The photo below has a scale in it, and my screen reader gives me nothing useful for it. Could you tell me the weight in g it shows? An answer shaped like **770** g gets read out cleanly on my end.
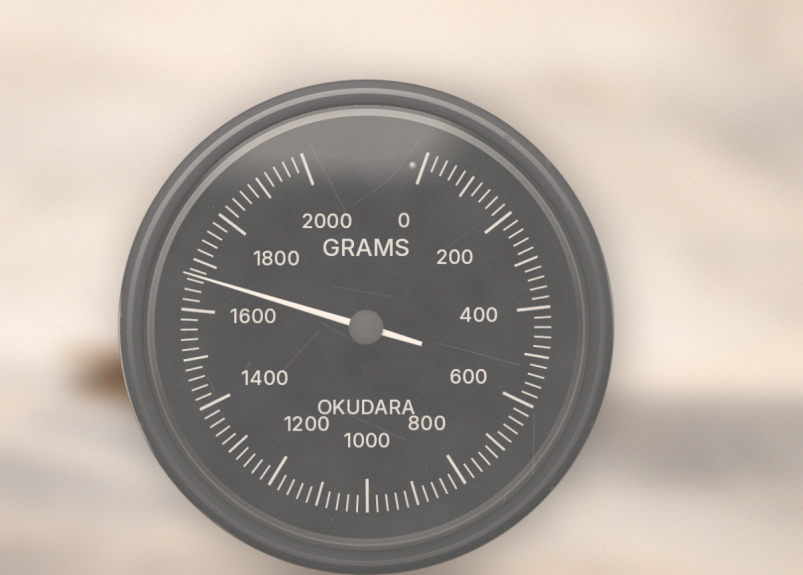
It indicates **1670** g
